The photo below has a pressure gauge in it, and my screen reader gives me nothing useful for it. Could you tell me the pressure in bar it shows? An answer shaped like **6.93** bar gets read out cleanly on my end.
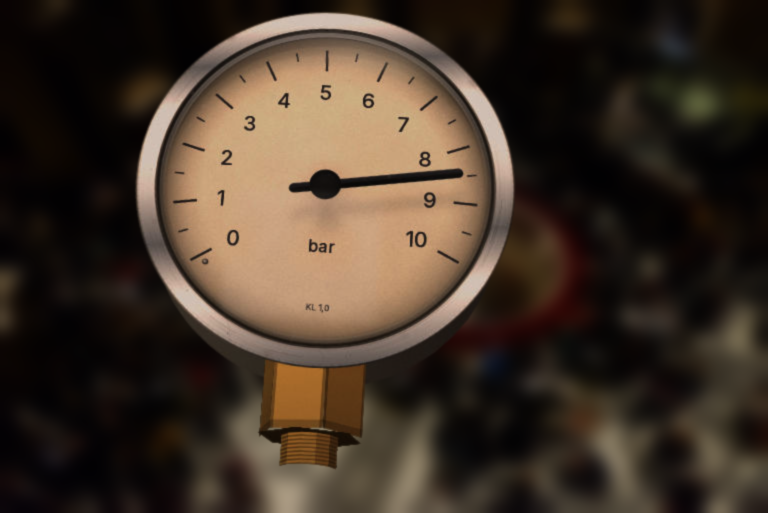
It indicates **8.5** bar
